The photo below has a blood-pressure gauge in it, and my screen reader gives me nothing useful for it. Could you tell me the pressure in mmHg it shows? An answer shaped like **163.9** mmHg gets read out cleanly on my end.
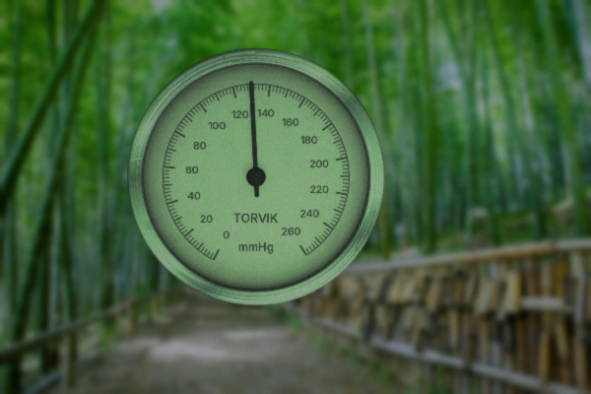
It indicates **130** mmHg
